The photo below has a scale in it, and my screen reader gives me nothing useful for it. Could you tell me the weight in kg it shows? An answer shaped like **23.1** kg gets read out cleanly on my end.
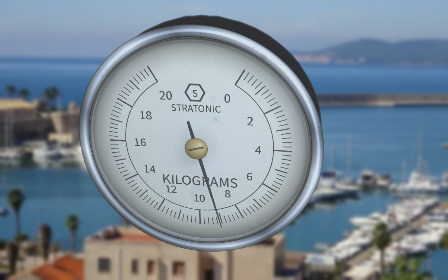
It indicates **9** kg
